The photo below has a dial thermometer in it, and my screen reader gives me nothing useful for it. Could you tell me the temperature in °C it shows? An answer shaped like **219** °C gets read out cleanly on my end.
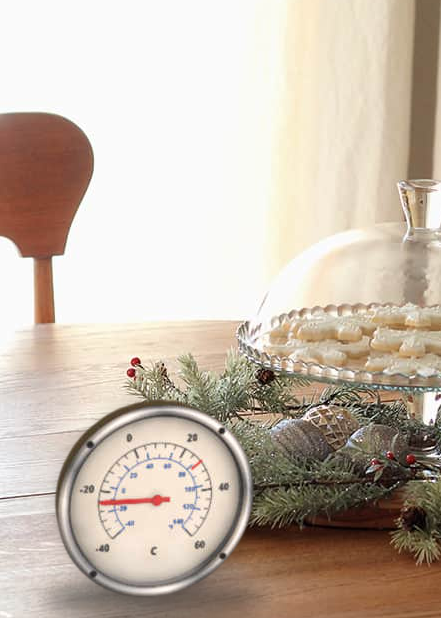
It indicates **-24** °C
